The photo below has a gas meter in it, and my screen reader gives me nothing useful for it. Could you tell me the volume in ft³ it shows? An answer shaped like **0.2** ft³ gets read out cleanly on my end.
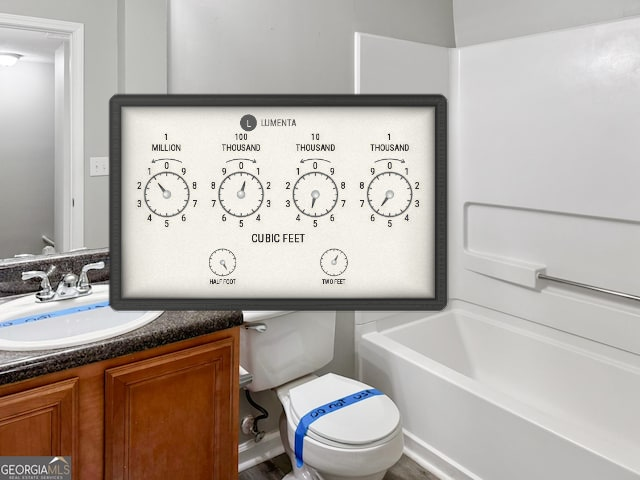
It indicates **104600** ft³
